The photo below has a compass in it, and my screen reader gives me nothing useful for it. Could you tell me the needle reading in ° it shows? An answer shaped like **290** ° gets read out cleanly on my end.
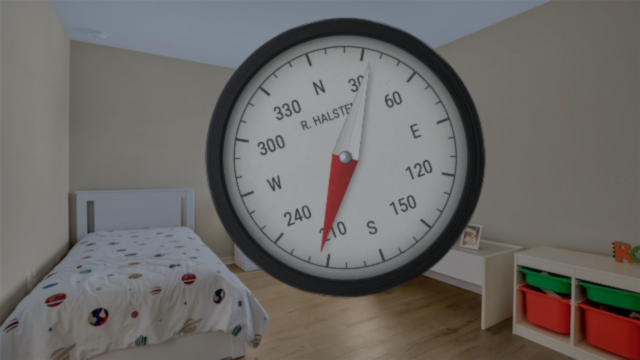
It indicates **215** °
